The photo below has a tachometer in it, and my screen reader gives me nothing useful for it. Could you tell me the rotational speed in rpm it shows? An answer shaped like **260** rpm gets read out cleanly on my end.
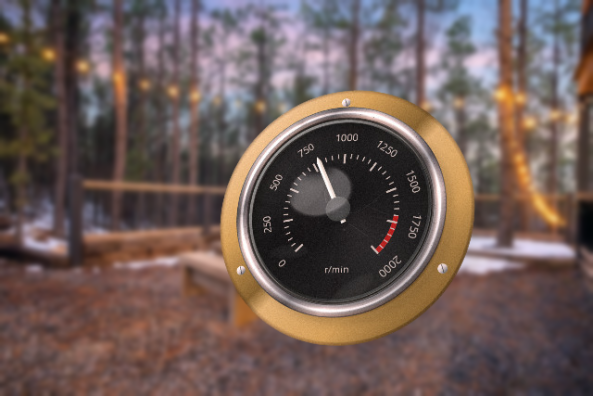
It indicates **800** rpm
